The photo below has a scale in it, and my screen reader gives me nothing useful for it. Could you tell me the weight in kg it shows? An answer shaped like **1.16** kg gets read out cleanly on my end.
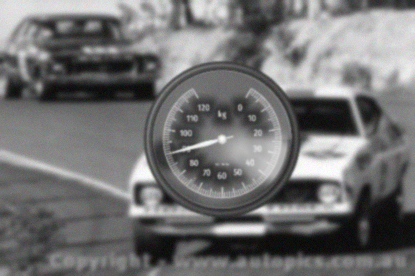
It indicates **90** kg
